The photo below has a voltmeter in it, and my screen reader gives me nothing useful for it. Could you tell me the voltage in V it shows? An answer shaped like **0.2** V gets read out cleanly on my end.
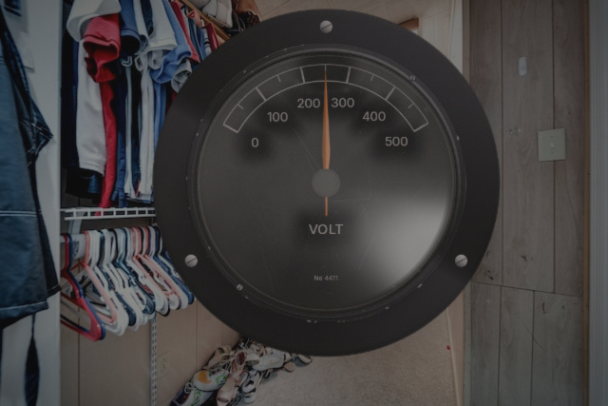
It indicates **250** V
